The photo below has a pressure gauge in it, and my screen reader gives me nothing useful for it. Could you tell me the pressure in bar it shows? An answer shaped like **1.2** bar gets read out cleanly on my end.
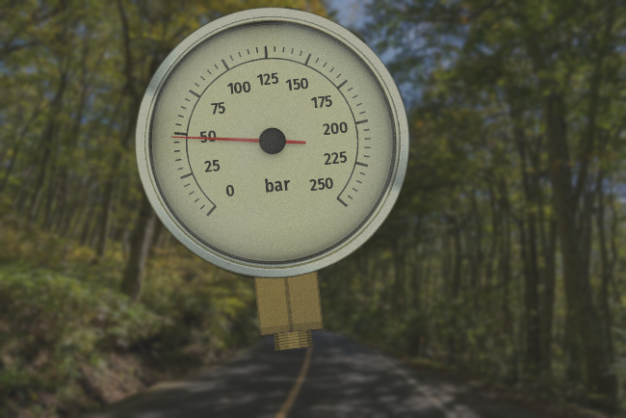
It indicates **47.5** bar
